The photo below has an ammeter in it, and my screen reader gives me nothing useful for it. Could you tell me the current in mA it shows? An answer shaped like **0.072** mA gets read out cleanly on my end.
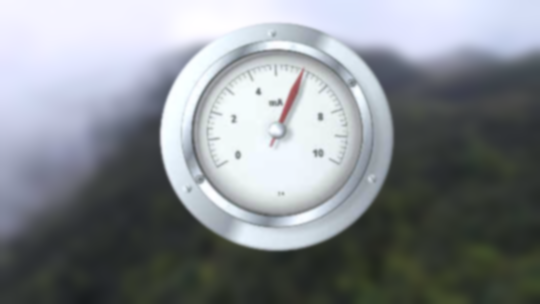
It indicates **6** mA
